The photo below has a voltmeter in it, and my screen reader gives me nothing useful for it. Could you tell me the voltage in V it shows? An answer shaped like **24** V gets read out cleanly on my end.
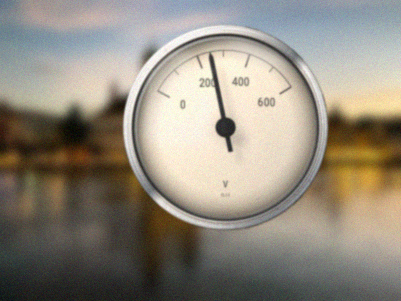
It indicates **250** V
